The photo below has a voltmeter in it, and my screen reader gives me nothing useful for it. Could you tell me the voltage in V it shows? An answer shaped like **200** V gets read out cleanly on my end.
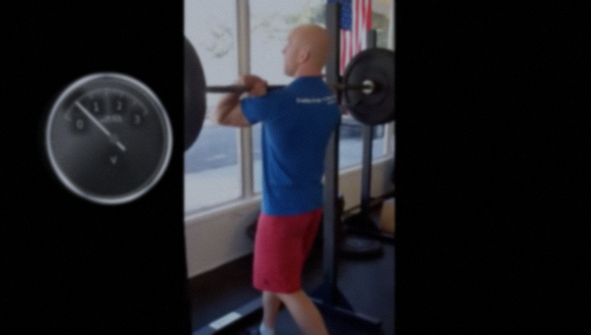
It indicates **0.5** V
